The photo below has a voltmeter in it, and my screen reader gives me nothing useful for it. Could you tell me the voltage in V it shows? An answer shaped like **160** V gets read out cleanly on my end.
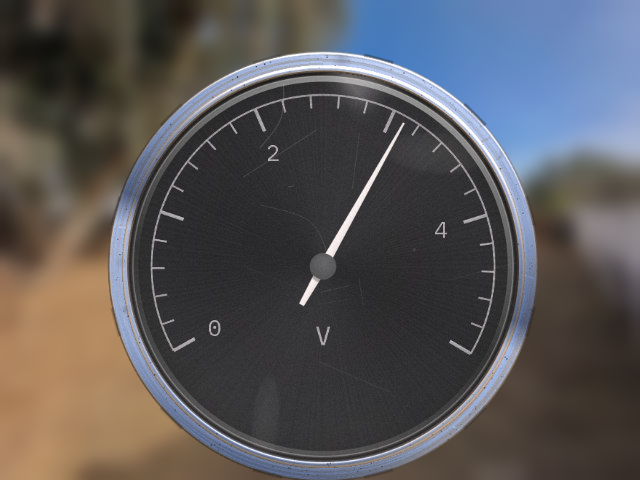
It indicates **3.1** V
